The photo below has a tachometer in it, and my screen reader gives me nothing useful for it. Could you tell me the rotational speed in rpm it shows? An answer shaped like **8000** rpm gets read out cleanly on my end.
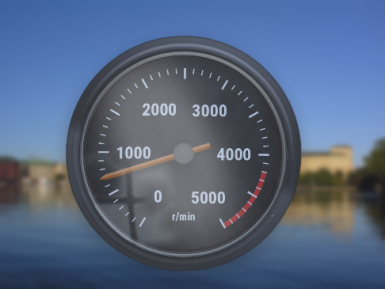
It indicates **700** rpm
